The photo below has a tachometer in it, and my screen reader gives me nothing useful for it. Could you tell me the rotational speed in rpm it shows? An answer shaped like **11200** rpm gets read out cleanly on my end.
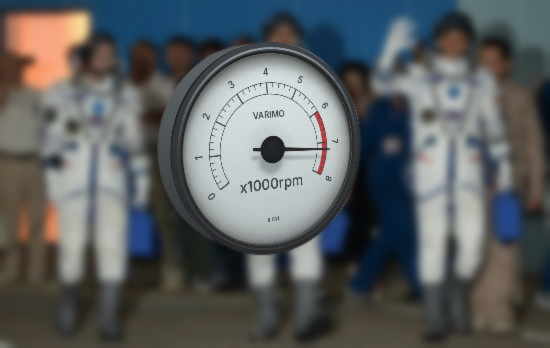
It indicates **7200** rpm
